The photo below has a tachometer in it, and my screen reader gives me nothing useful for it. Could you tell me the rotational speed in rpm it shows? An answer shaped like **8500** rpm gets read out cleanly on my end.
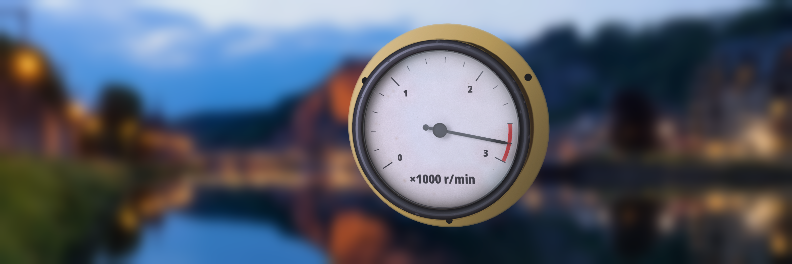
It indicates **2800** rpm
